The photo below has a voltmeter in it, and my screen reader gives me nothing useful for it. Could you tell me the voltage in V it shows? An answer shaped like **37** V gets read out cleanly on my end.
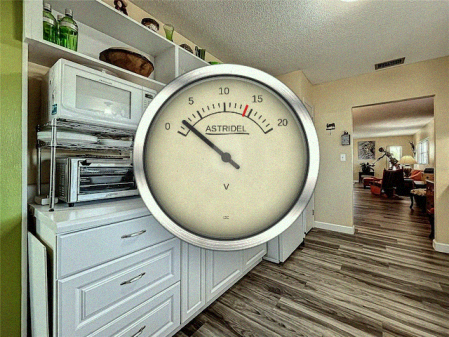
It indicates **2** V
